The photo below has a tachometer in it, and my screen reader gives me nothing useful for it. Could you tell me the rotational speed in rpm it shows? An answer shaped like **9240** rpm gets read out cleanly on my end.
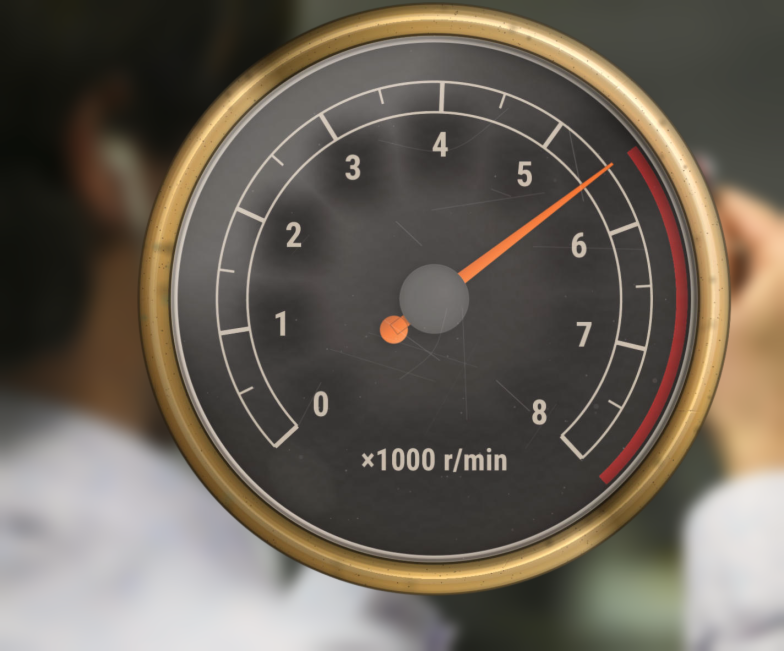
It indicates **5500** rpm
